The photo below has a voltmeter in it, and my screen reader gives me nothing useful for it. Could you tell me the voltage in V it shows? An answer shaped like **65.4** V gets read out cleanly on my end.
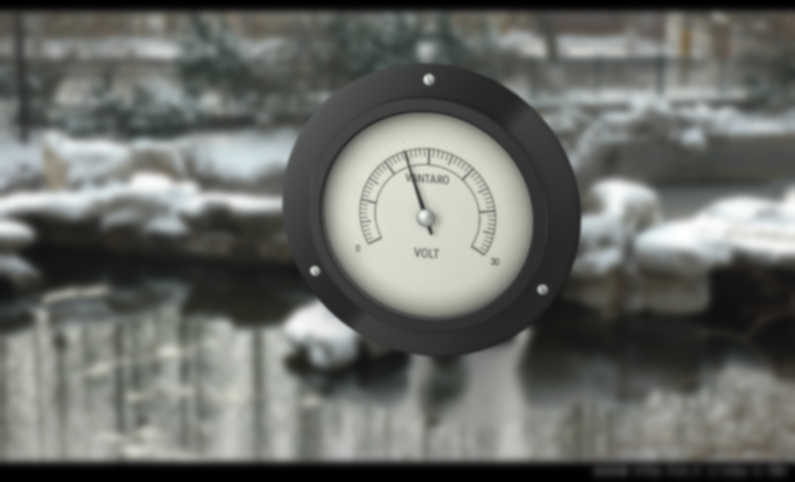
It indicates **12.5** V
